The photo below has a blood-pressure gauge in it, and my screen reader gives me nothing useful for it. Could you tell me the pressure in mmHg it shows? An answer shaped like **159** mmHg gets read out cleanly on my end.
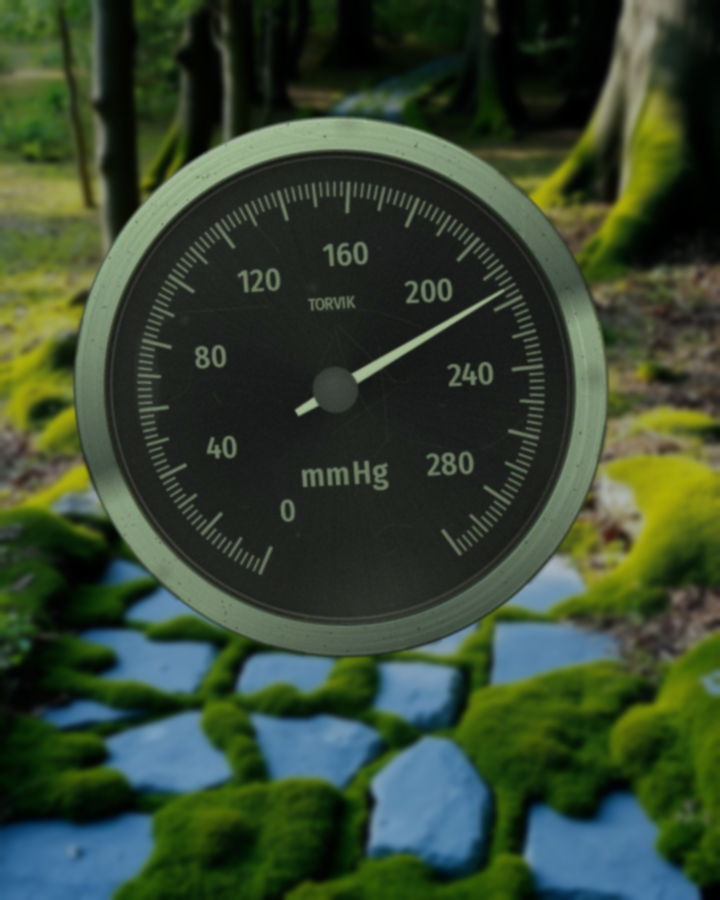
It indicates **216** mmHg
